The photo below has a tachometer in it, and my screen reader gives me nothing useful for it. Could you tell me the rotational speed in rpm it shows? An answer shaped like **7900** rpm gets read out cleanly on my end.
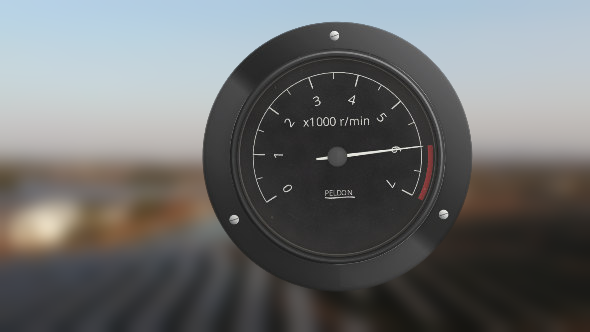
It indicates **6000** rpm
